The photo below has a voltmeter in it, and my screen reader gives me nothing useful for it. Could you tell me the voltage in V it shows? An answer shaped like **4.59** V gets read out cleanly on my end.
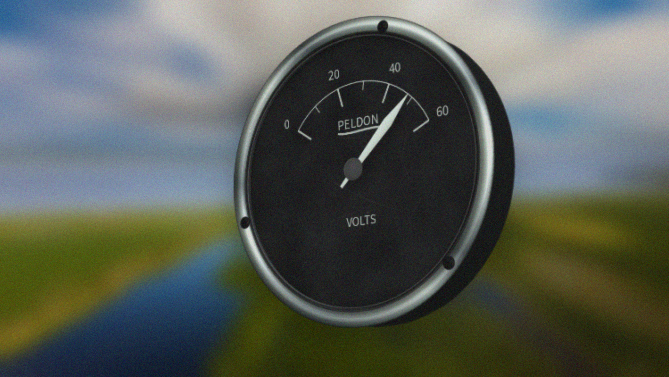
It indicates **50** V
